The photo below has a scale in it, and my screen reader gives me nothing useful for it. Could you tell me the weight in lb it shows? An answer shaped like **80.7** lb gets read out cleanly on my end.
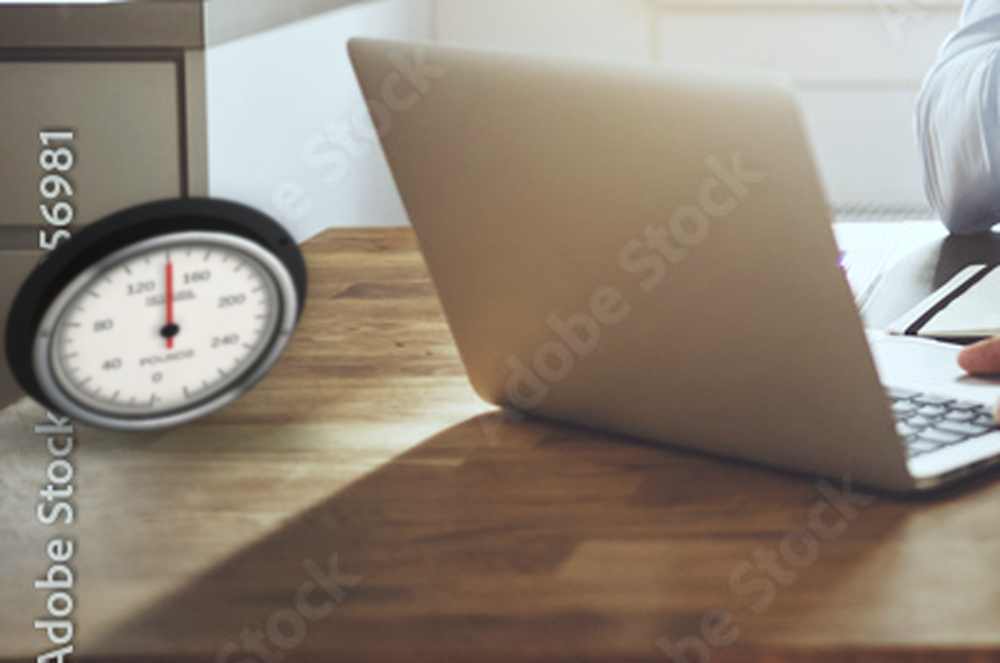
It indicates **140** lb
